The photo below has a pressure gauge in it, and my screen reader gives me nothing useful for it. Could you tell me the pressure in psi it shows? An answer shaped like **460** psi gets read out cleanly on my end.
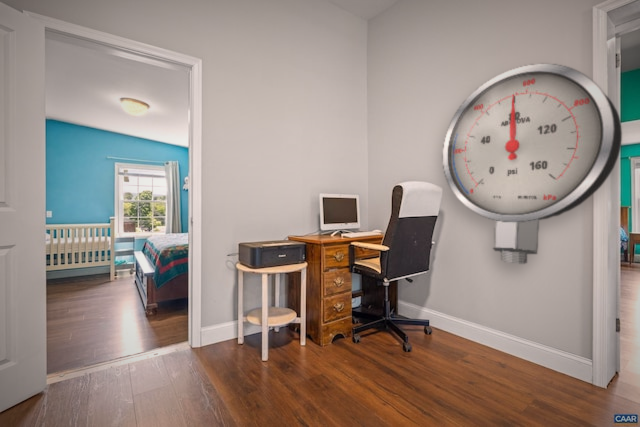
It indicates **80** psi
